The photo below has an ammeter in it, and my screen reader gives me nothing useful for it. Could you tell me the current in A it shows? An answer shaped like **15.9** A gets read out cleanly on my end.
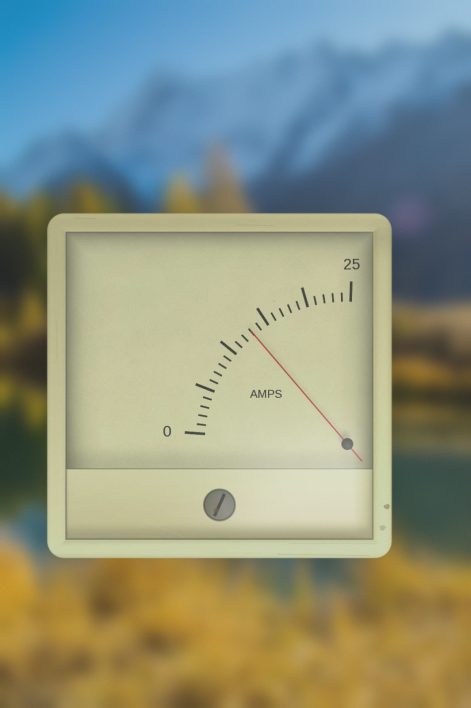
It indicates **13** A
